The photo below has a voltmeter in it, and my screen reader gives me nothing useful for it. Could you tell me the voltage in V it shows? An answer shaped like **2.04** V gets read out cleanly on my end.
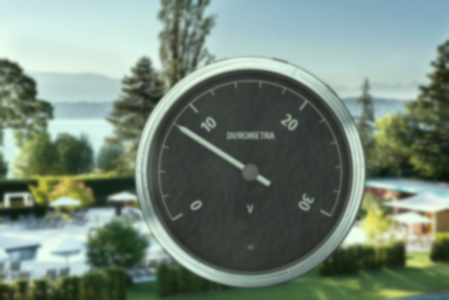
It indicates **8** V
